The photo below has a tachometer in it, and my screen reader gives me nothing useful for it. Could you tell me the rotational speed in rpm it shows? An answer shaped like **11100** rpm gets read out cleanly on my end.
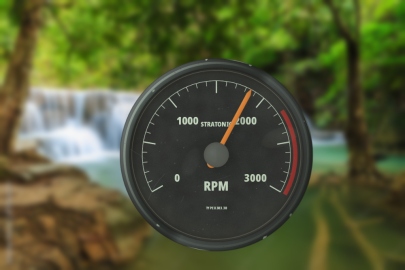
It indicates **1850** rpm
